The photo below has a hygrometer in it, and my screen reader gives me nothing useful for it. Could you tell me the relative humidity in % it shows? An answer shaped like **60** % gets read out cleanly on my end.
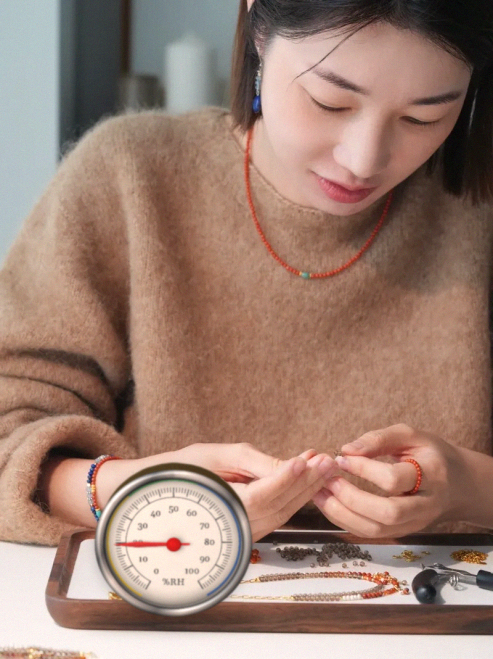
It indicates **20** %
